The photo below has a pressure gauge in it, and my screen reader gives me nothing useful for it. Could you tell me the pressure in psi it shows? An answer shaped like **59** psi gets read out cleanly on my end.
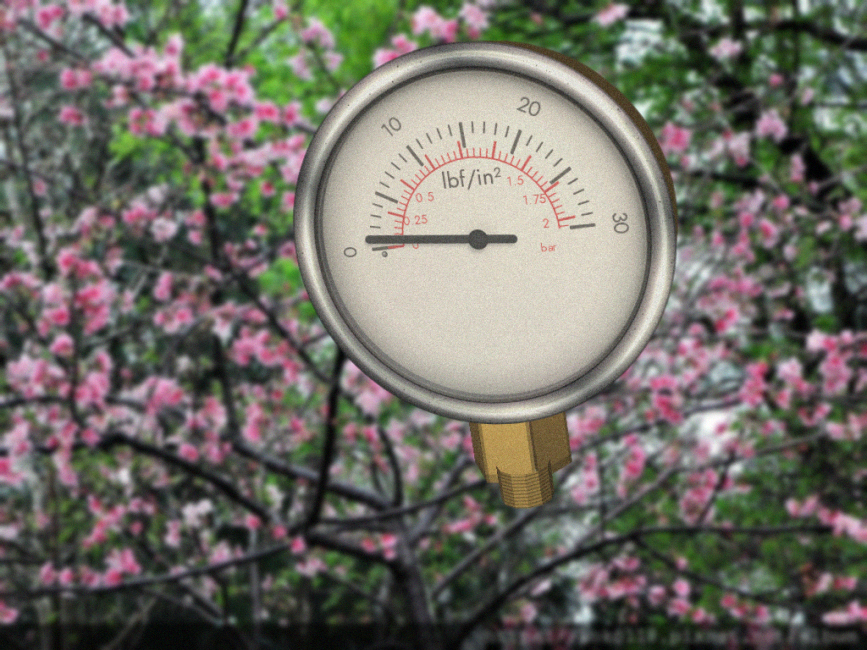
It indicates **1** psi
